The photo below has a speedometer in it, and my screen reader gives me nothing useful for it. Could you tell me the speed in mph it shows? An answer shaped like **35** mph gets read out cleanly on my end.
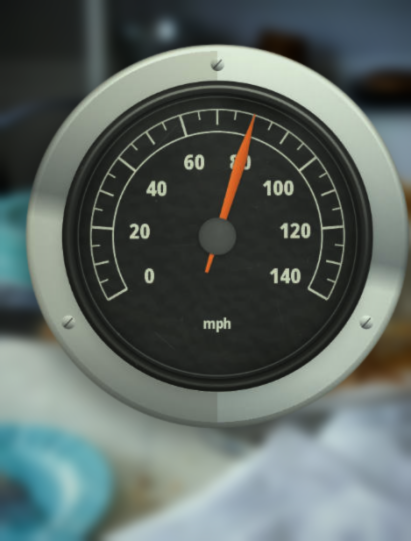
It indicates **80** mph
